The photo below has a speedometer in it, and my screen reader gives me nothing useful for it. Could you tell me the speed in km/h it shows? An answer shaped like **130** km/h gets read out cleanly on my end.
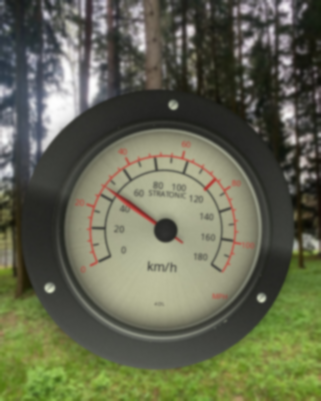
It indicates **45** km/h
